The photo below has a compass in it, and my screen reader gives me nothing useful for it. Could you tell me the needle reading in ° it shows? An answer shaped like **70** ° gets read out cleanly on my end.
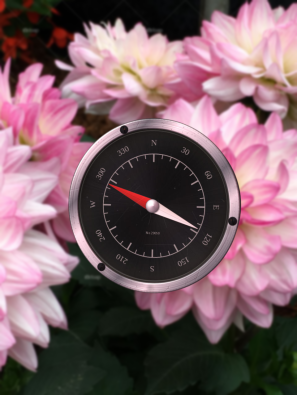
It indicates **295** °
